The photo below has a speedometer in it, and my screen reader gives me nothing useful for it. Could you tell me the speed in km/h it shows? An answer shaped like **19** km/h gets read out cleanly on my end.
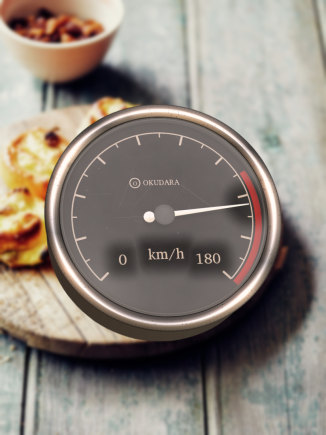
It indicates **145** km/h
